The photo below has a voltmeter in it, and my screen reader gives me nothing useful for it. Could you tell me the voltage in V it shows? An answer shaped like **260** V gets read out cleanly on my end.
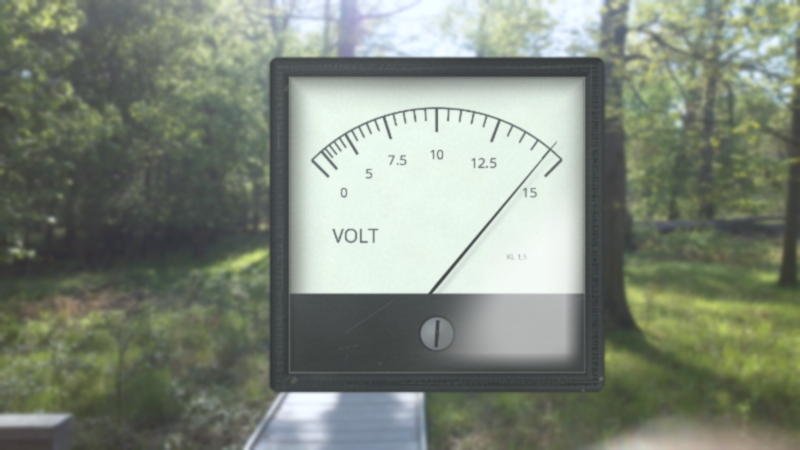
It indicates **14.5** V
